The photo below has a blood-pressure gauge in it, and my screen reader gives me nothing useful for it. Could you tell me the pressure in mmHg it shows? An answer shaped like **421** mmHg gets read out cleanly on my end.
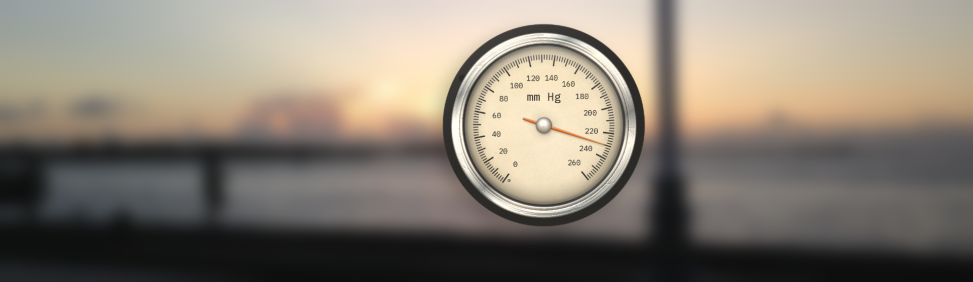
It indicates **230** mmHg
